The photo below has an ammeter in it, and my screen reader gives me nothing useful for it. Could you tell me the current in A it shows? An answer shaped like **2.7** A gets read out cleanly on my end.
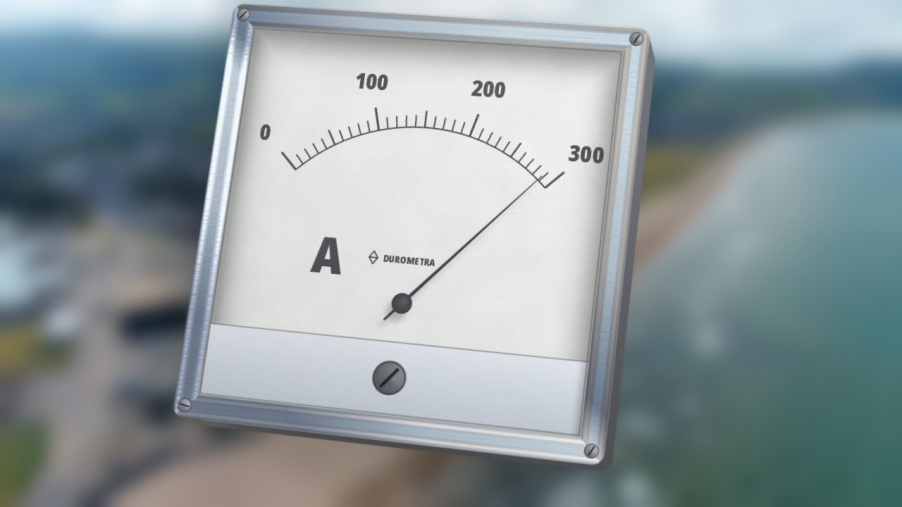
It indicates **290** A
